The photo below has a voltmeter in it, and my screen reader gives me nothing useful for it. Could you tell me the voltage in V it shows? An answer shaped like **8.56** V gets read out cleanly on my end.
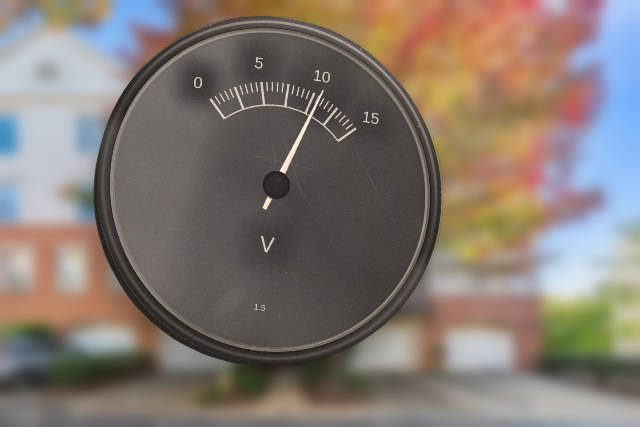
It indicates **10.5** V
